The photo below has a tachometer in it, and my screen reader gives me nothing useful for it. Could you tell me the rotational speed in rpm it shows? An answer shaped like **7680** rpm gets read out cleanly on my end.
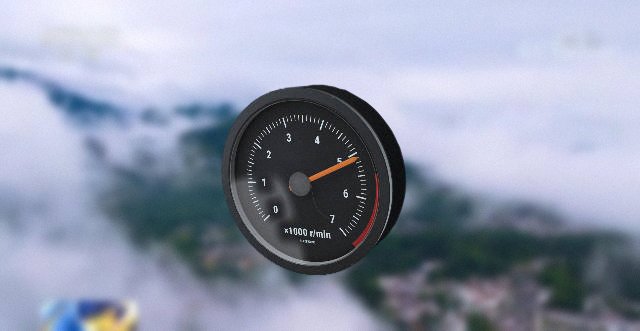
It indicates **5100** rpm
